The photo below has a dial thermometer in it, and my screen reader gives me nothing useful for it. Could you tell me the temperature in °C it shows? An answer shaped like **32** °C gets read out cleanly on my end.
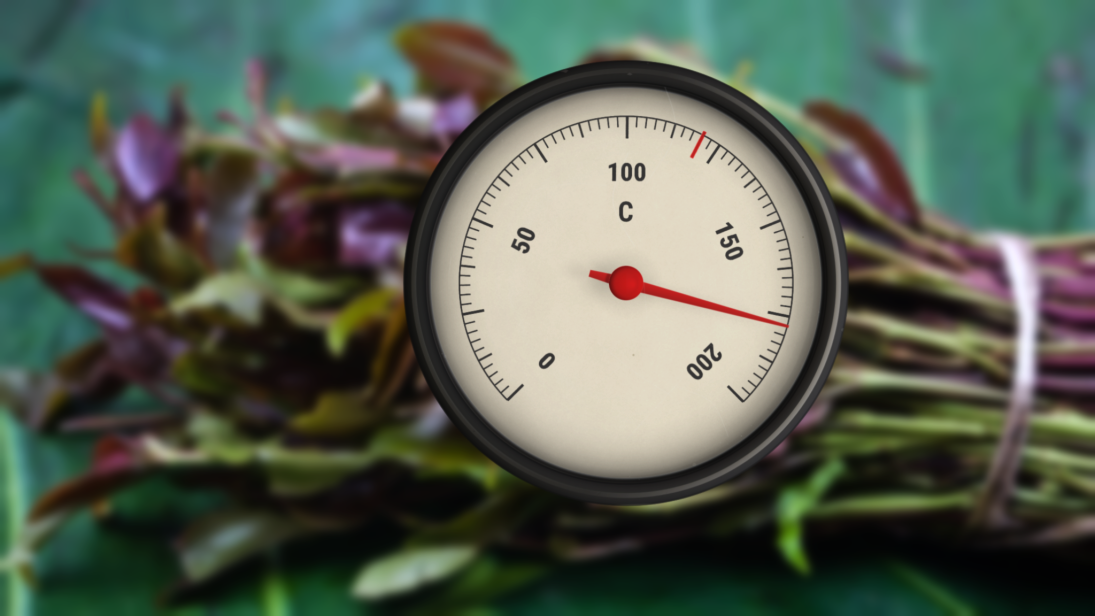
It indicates **177.5** °C
